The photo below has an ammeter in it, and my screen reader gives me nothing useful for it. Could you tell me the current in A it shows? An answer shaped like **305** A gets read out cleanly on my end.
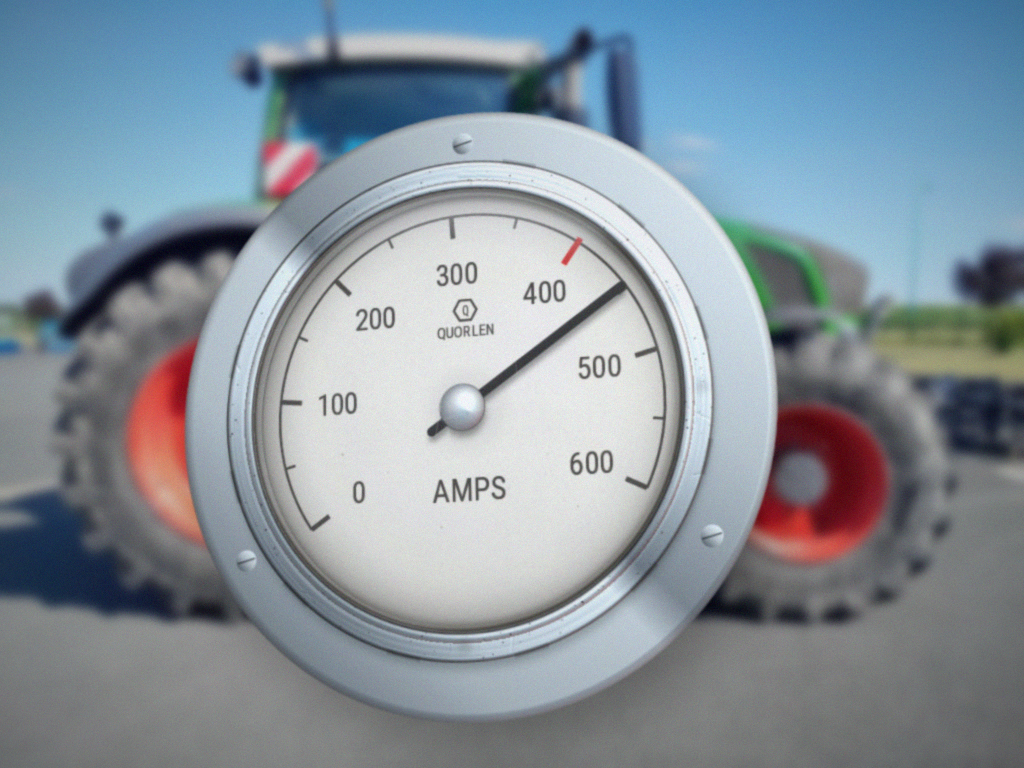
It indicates **450** A
